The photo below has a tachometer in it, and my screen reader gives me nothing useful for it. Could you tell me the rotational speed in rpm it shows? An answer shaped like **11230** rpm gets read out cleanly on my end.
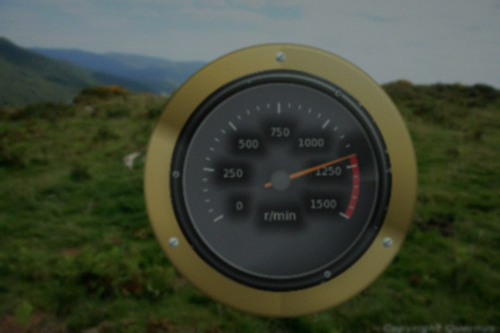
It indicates **1200** rpm
